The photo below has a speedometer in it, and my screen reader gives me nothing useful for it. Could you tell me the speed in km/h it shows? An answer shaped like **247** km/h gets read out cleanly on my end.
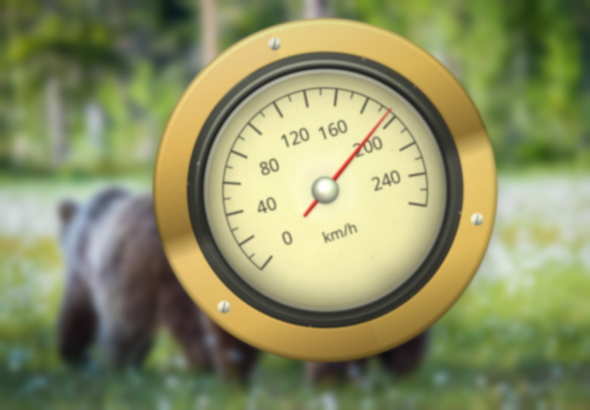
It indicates **195** km/h
